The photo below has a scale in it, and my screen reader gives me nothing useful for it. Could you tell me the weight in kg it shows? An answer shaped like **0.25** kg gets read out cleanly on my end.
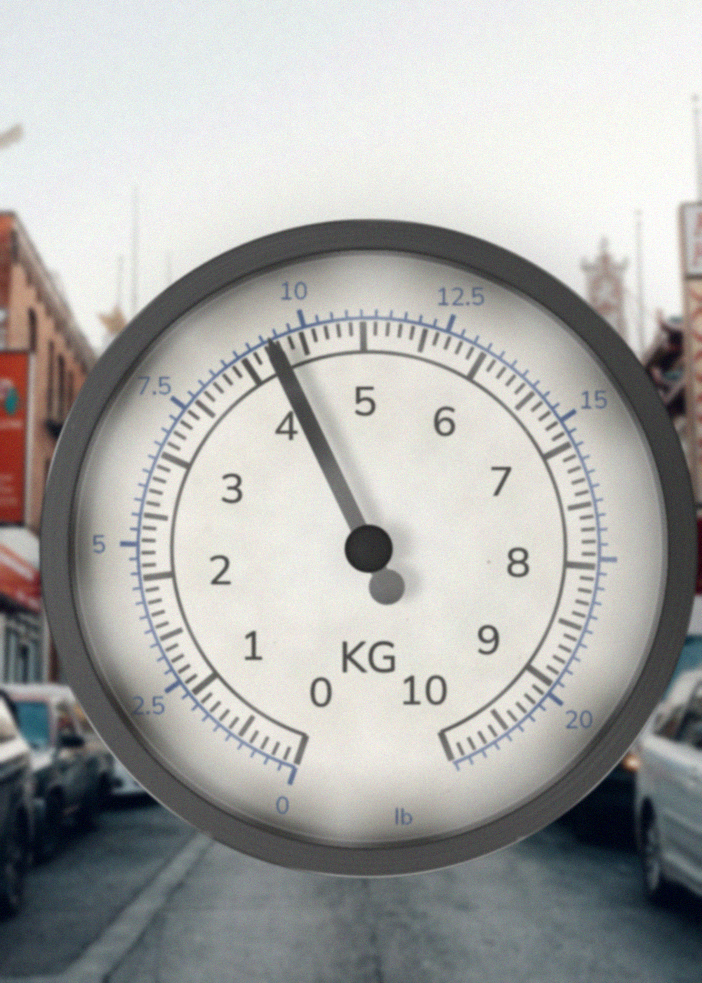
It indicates **4.25** kg
